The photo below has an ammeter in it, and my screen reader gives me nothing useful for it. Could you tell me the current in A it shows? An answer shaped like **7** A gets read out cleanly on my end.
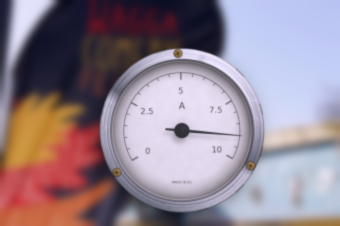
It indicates **9** A
